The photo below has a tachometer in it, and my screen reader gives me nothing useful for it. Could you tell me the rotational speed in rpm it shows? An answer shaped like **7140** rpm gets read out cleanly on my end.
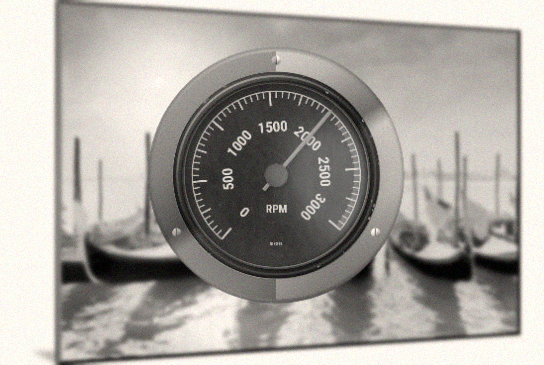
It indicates **2000** rpm
